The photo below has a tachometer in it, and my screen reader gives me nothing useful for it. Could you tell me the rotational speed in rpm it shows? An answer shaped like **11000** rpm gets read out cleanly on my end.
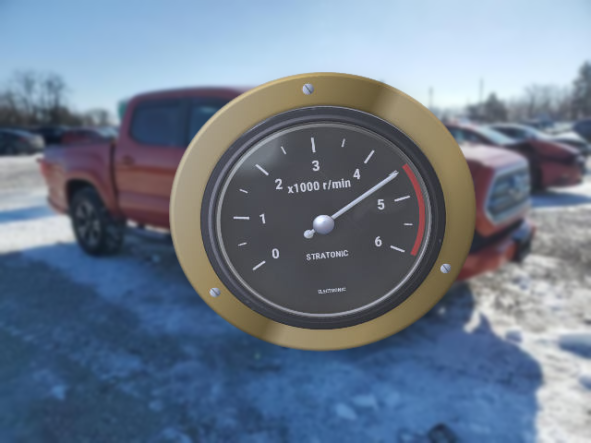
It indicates **4500** rpm
